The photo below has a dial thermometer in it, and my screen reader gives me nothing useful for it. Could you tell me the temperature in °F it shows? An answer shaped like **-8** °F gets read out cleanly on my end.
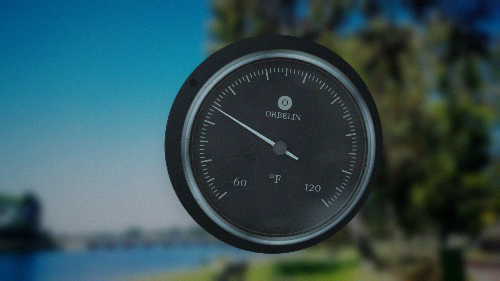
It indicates **-12** °F
